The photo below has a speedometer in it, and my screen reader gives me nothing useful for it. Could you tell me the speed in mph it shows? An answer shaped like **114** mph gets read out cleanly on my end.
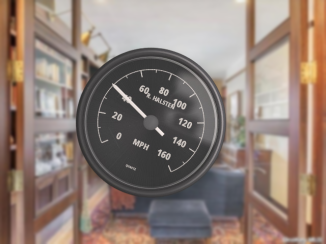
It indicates **40** mph
